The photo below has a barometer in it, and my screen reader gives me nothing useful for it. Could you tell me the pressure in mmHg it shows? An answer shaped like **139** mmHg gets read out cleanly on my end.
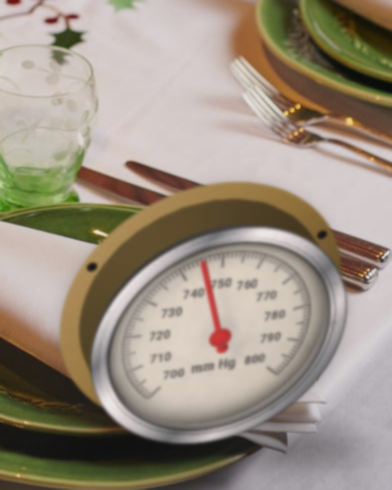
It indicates **745** mmHg
